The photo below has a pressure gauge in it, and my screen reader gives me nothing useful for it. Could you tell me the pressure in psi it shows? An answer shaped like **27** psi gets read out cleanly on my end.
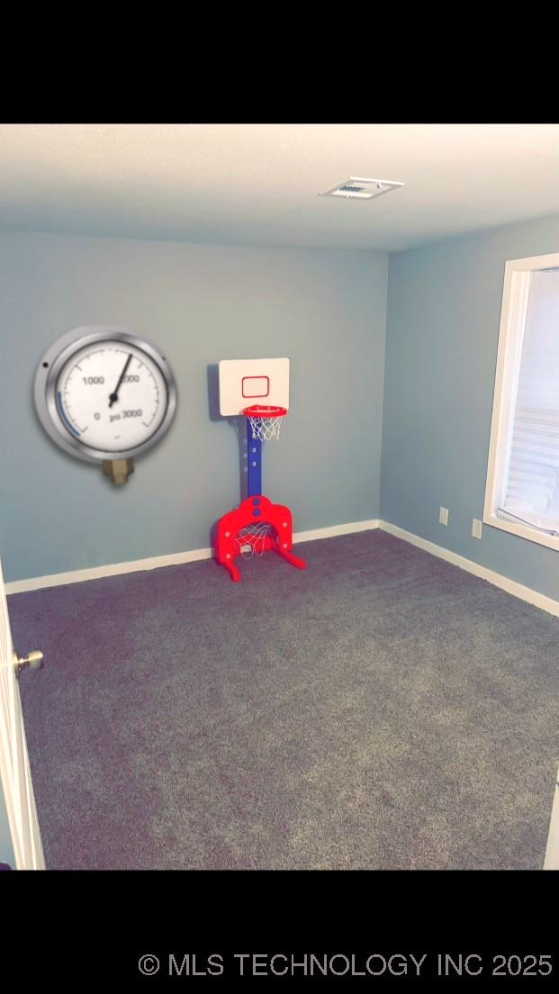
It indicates **1800** psi
